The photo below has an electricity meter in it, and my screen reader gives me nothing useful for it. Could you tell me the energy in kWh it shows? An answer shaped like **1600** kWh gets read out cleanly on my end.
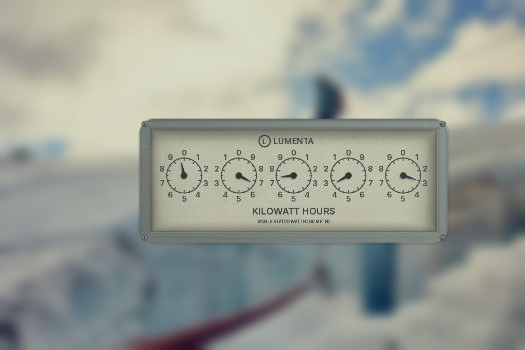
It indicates **96733** kWh
